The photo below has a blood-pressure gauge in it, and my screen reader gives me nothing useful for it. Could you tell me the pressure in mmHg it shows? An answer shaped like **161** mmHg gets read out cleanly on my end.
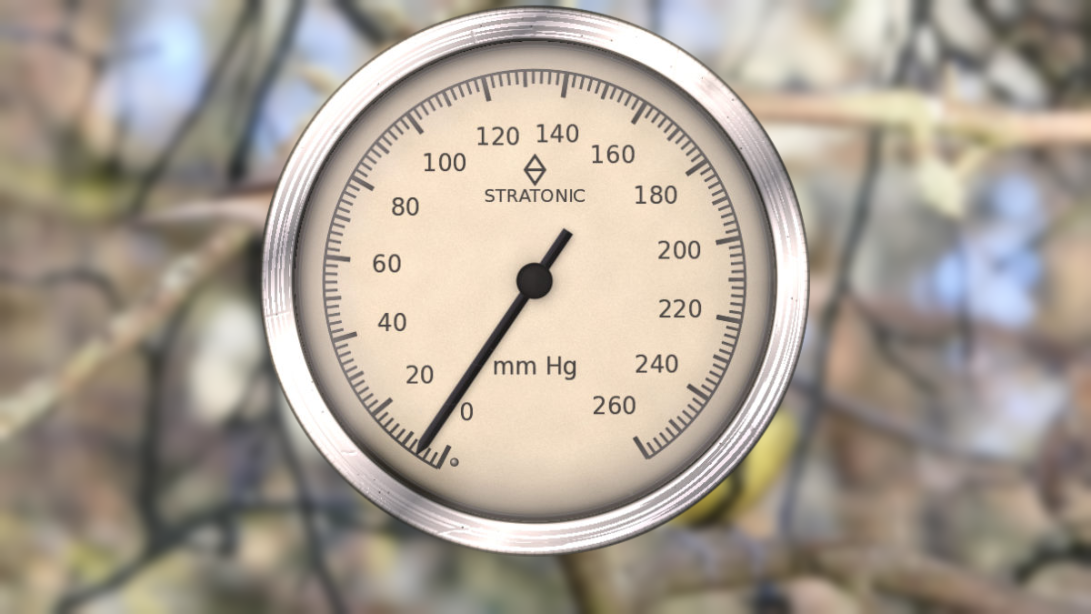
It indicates **6** mmHg
